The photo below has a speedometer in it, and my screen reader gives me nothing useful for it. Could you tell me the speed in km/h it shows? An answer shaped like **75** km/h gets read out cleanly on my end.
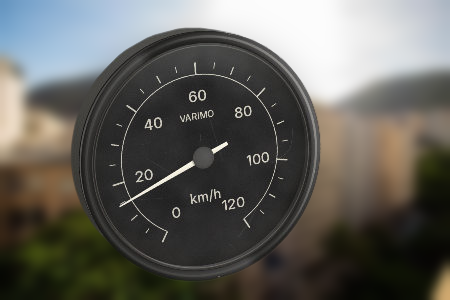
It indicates **15** km/h
